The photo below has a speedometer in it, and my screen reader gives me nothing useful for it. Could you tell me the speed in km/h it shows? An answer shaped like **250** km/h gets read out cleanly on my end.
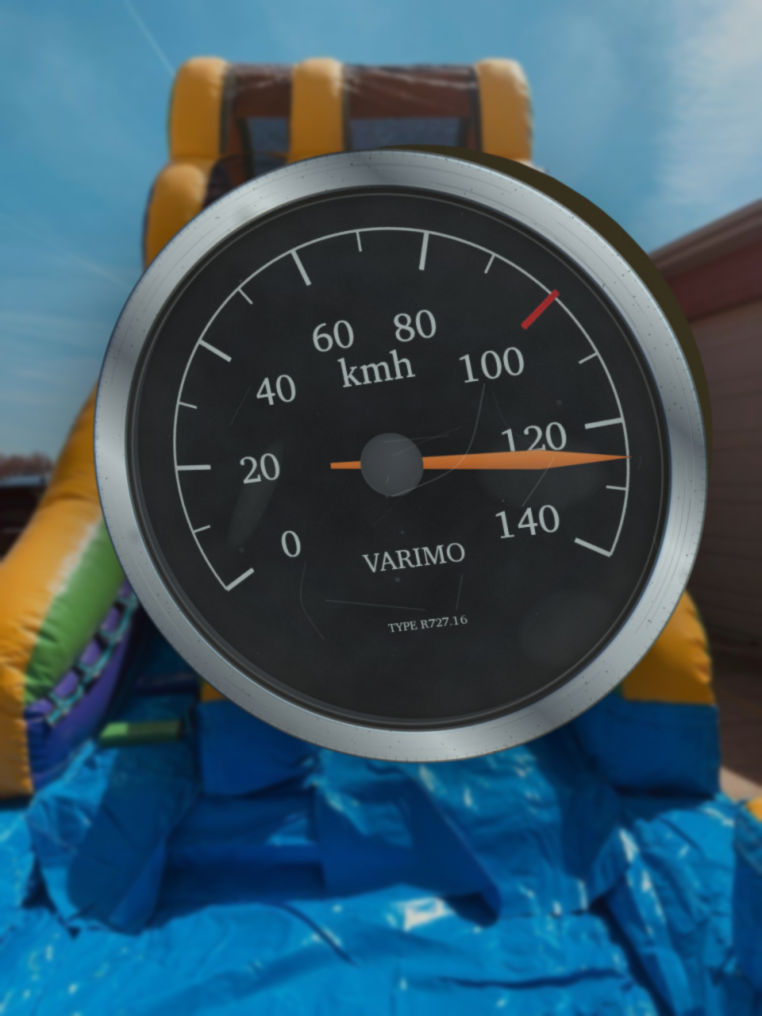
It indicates **125** km/h
